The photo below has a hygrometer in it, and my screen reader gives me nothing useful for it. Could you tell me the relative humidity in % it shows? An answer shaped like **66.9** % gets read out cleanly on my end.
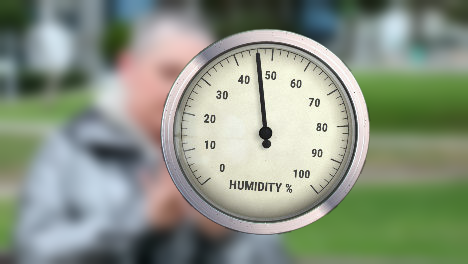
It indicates **46** %
